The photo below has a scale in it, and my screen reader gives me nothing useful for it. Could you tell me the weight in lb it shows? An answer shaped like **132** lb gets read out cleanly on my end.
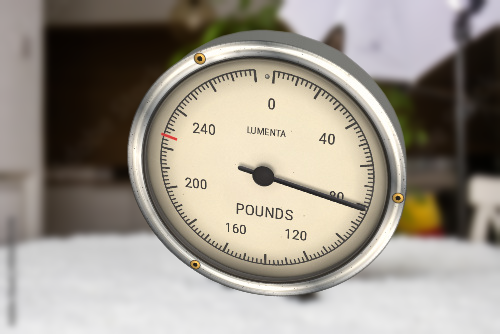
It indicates **80** lb
